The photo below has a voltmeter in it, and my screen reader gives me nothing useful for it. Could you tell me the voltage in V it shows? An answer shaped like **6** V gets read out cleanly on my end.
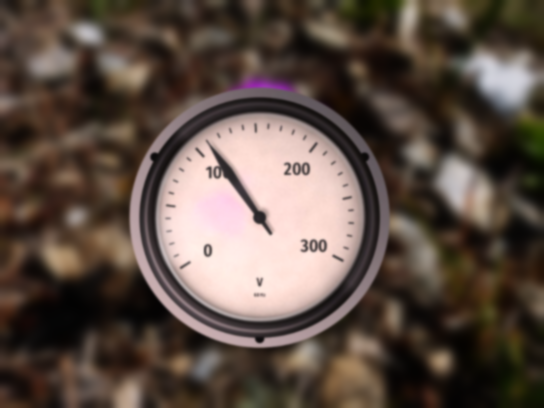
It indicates **110** V
